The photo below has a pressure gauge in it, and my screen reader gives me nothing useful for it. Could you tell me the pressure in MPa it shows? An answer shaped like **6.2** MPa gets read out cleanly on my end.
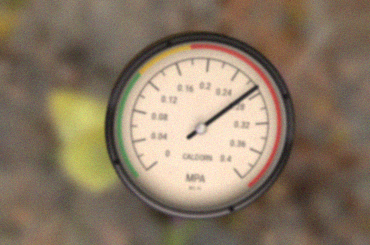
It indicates **0.27** MPa
